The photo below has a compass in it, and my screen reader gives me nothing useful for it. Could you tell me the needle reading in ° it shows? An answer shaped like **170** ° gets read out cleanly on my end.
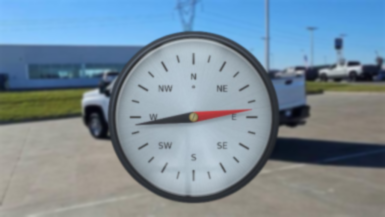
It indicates **82.5** °
